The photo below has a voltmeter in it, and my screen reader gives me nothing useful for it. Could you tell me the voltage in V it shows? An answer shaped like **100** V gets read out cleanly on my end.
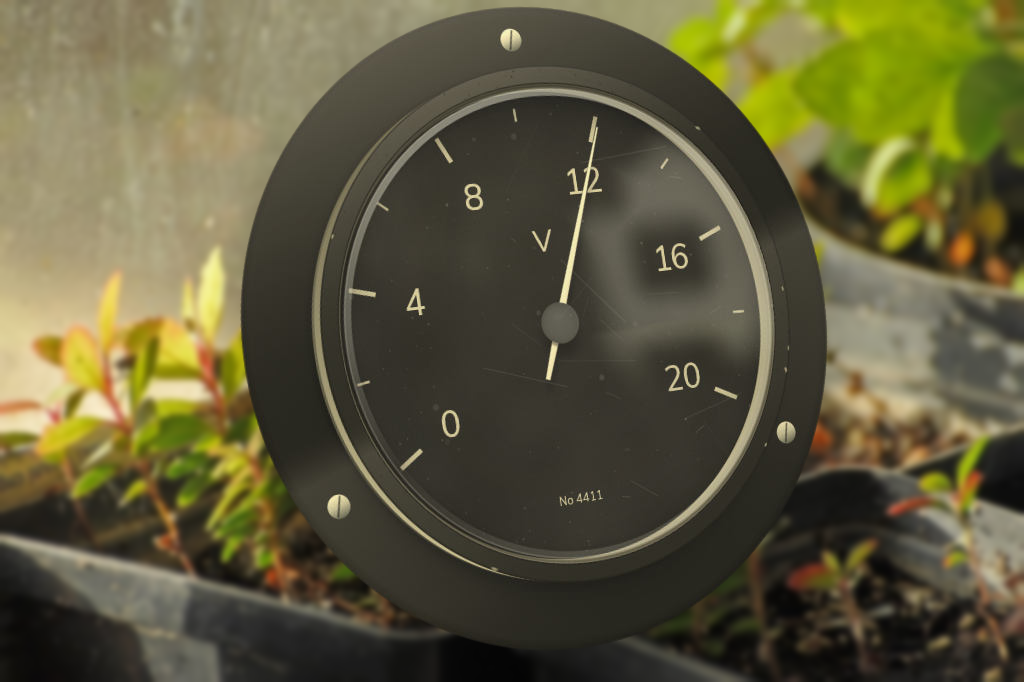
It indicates **12** V
